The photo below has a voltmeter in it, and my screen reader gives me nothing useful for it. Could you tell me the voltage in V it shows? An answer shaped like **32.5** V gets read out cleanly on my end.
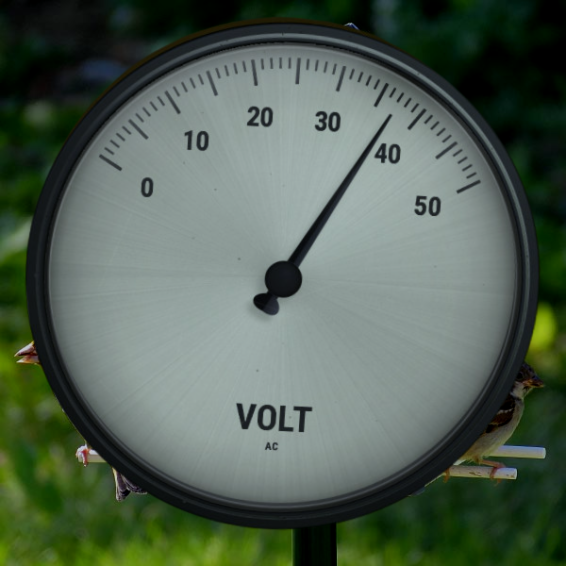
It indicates **37** V
